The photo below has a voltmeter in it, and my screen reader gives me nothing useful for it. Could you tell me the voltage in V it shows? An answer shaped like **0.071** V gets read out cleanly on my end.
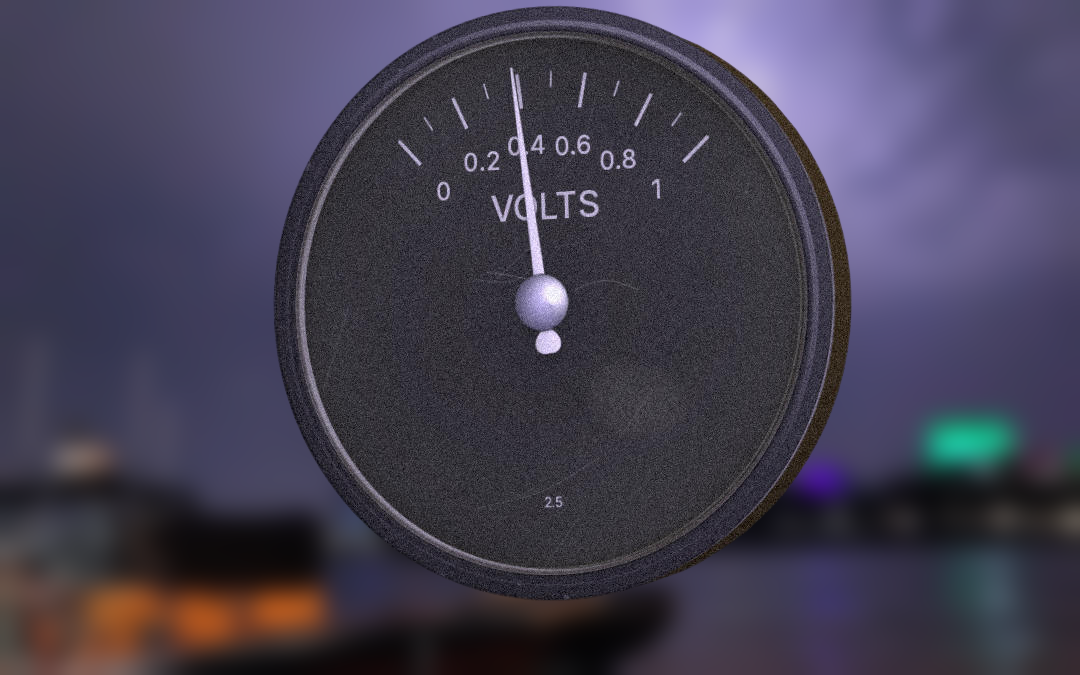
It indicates **0.4** V
